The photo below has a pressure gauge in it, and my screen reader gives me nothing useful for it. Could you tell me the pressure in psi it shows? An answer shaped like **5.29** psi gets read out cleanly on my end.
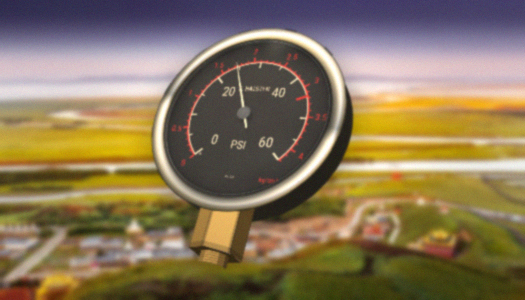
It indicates **25** psi
